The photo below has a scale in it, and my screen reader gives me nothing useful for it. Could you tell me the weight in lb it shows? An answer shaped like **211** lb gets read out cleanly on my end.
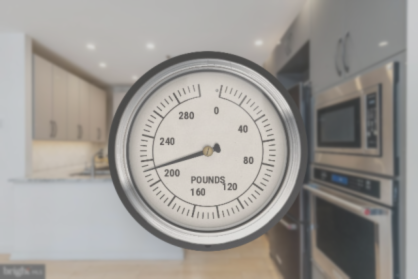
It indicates **212** lb
